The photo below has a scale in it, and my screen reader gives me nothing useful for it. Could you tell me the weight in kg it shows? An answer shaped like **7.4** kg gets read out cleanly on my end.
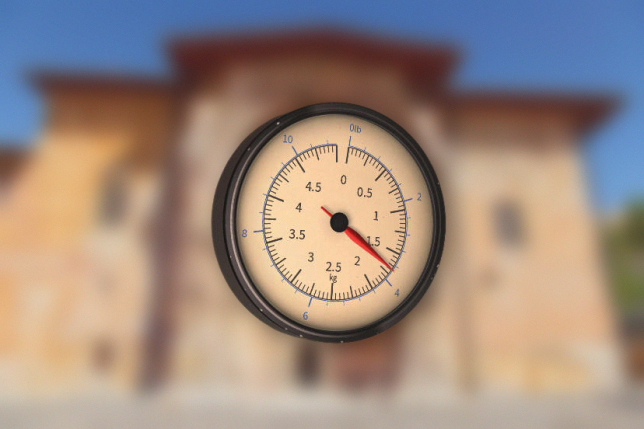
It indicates **1.7** kg
